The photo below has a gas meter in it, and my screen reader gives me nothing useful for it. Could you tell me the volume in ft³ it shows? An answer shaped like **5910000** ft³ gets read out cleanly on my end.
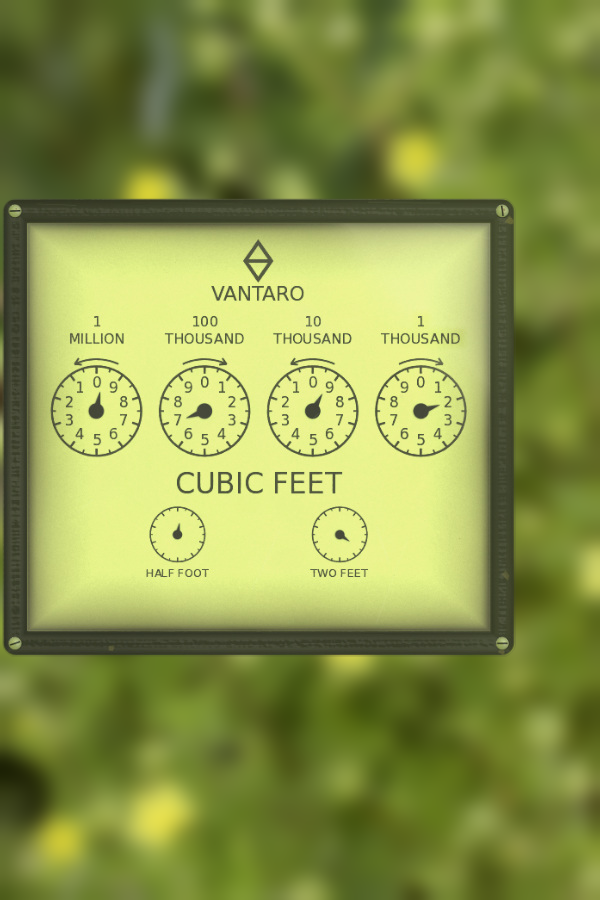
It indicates **969200** ft³
